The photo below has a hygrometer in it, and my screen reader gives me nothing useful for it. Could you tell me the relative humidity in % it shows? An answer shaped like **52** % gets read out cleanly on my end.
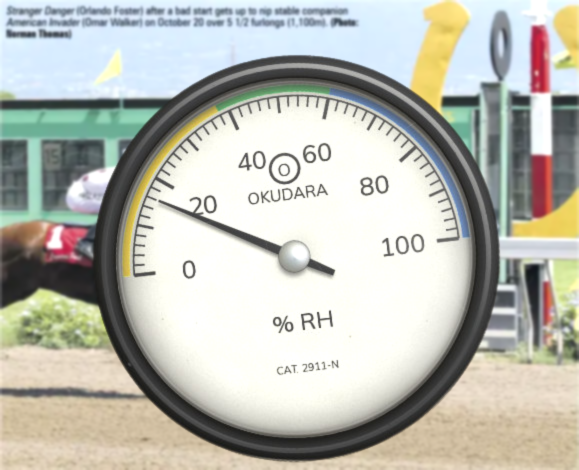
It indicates **16** %
